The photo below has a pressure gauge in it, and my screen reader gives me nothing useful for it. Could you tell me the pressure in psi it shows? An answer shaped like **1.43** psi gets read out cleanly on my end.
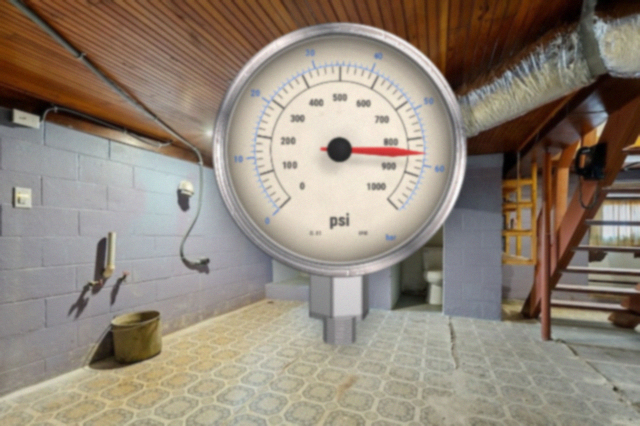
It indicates **840** psi
